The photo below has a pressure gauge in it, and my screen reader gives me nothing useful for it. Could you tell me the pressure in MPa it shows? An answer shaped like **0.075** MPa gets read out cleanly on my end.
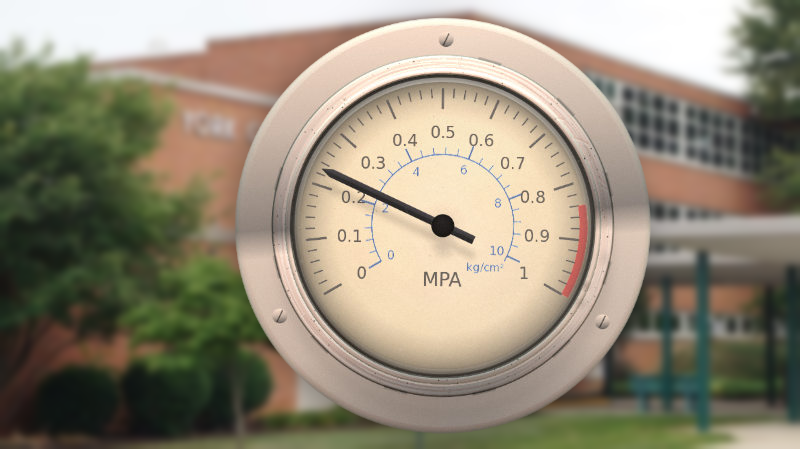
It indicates **0.23** MPa
